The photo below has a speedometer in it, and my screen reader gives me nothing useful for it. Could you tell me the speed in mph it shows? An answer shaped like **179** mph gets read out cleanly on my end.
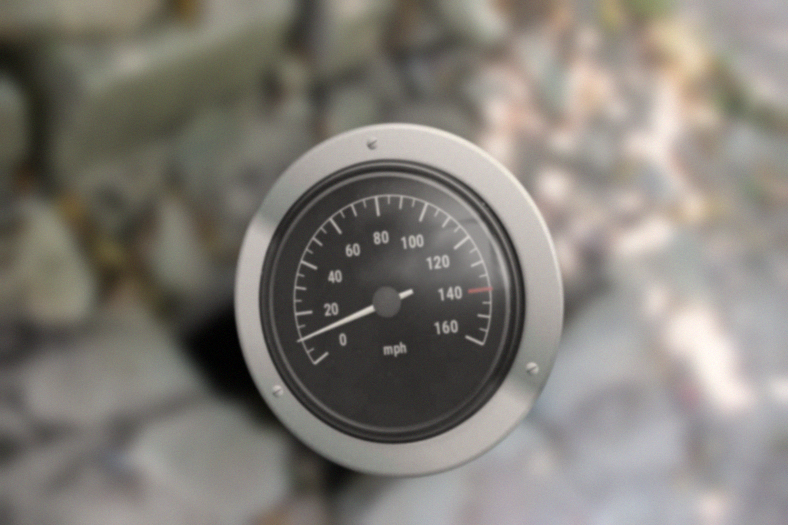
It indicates **10** mph
